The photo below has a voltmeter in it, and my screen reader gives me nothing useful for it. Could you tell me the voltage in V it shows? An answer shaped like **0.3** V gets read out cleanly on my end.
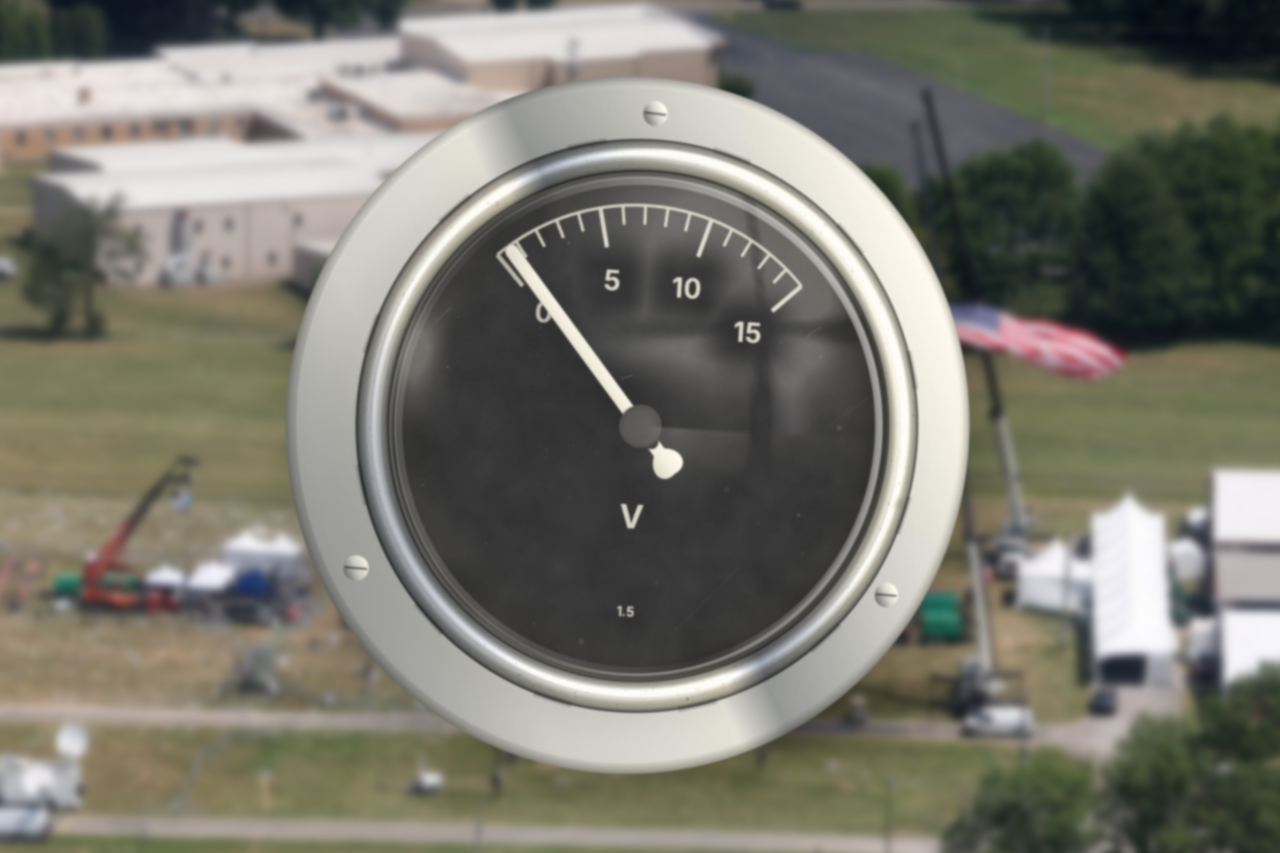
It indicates **0.5** V
